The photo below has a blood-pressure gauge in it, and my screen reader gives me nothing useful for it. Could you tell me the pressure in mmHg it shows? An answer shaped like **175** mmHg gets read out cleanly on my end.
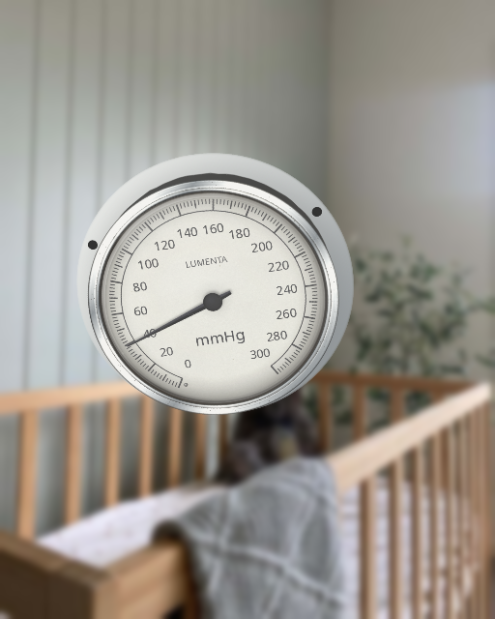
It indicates **40** mmHg
